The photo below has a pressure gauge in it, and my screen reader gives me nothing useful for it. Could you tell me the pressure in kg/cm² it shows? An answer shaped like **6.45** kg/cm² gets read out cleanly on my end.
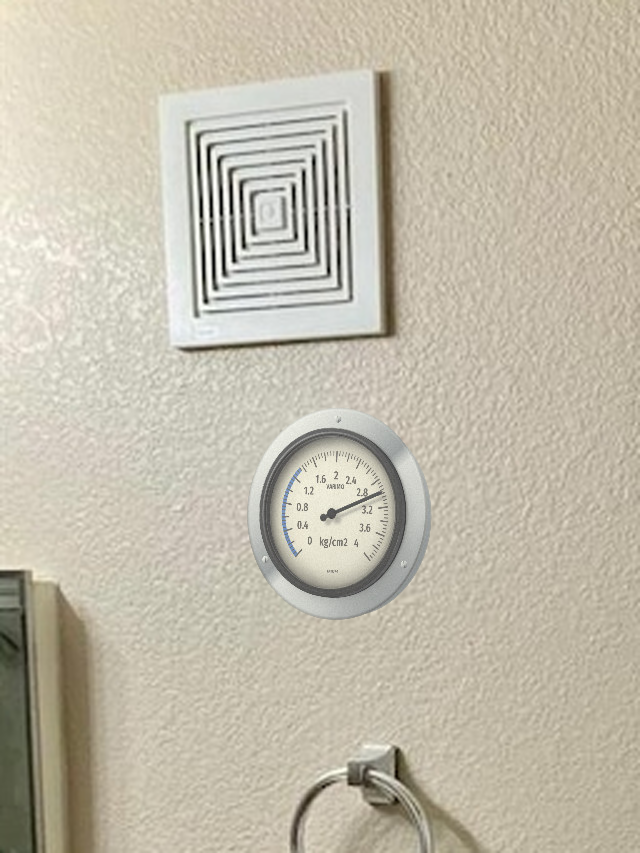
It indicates **3** kg/cm²
